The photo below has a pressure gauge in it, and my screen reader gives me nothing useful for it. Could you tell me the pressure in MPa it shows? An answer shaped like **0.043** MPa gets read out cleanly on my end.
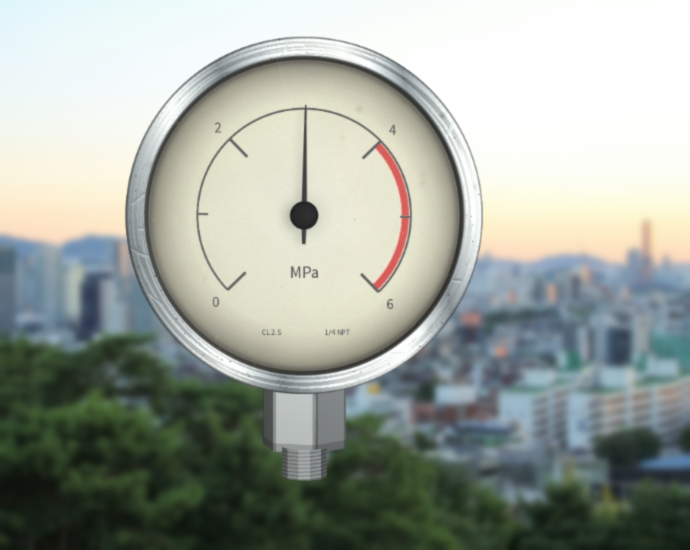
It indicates **3** MPa
